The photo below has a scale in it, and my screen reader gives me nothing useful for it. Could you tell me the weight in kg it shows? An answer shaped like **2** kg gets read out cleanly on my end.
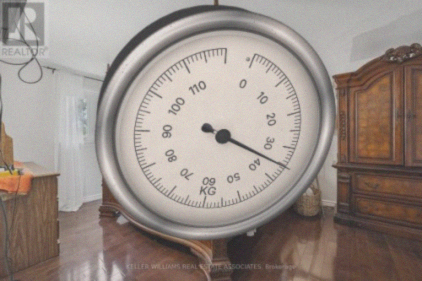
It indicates **35** kg
